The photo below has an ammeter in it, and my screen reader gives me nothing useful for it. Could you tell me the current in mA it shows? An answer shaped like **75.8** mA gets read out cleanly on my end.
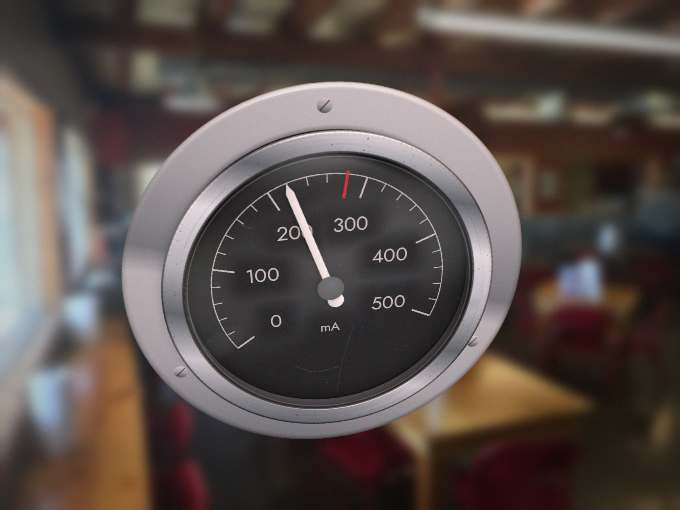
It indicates **220** mA
